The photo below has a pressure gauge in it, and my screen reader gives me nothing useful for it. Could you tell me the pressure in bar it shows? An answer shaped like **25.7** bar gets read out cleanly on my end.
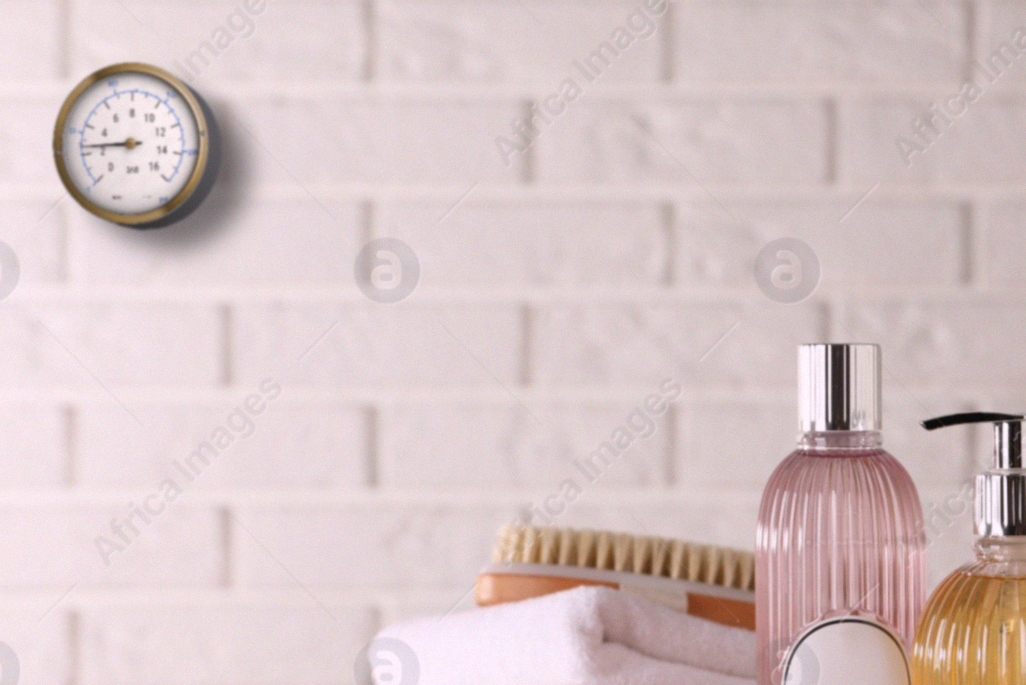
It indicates **2.5** bar
